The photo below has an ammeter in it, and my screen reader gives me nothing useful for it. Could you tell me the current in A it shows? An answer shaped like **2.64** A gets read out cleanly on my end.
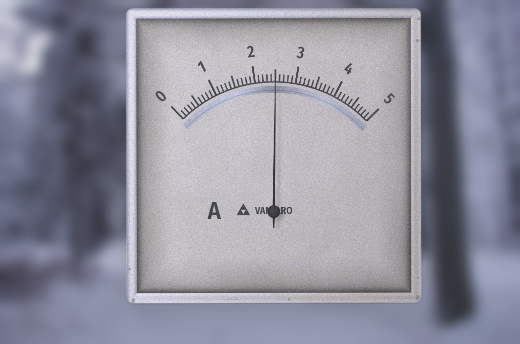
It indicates **2.5** A
